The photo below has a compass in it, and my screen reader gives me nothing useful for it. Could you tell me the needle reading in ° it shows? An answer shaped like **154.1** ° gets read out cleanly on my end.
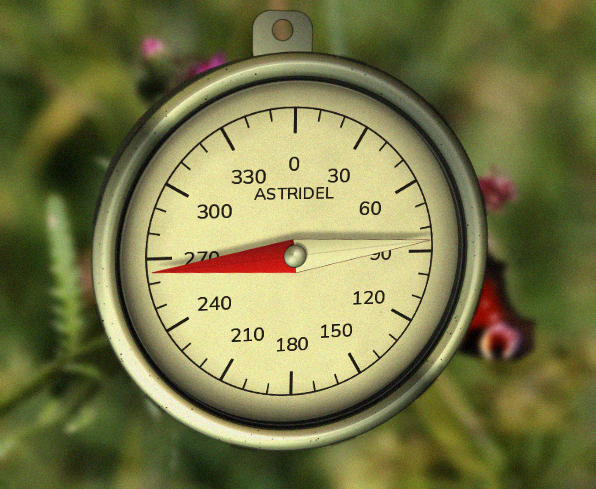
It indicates **265** °
